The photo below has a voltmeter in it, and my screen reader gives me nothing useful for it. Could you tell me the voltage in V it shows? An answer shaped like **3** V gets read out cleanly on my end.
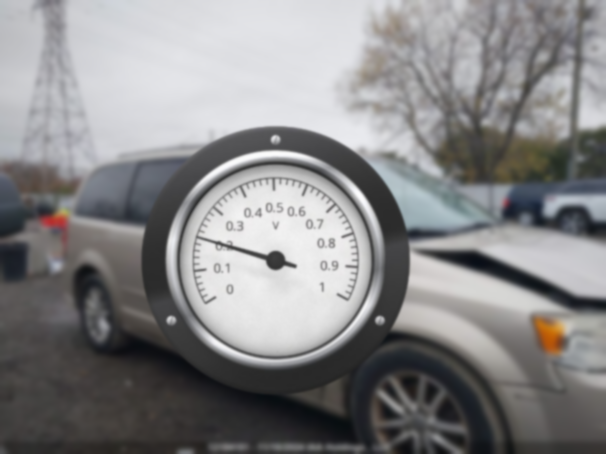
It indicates **0.2** V
